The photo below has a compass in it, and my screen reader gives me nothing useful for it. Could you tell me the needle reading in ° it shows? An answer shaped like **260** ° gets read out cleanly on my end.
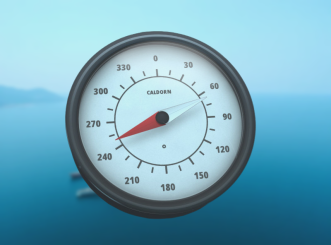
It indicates **247.5** °
